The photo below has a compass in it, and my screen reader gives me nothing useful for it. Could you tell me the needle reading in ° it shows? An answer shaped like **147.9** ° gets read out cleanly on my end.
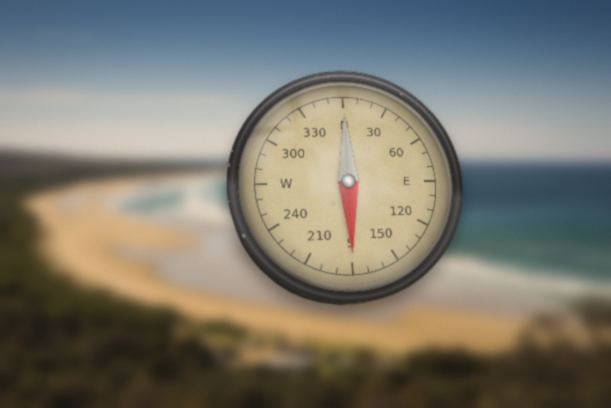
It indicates **180** °
